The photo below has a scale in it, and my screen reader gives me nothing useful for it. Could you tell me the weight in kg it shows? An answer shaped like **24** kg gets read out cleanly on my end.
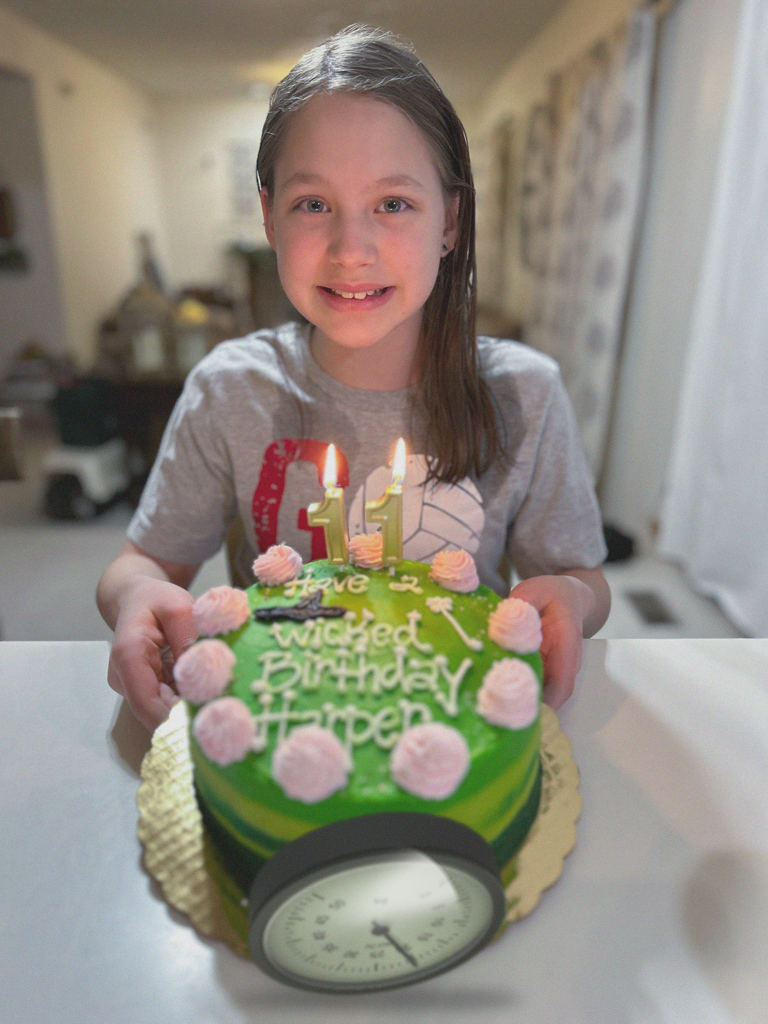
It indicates **20** kg
